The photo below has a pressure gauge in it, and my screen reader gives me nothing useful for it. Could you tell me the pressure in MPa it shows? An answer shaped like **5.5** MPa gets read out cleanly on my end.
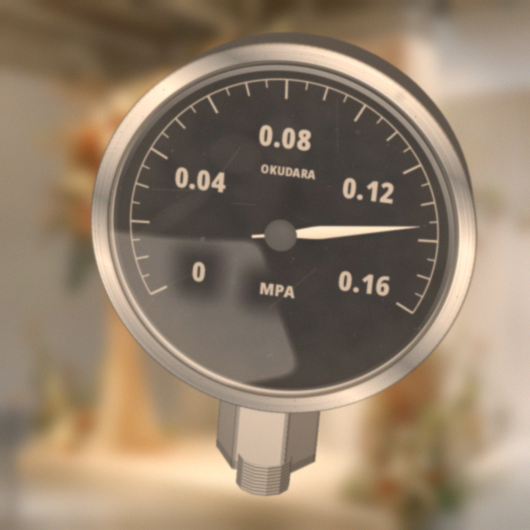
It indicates **0.135** MPa
